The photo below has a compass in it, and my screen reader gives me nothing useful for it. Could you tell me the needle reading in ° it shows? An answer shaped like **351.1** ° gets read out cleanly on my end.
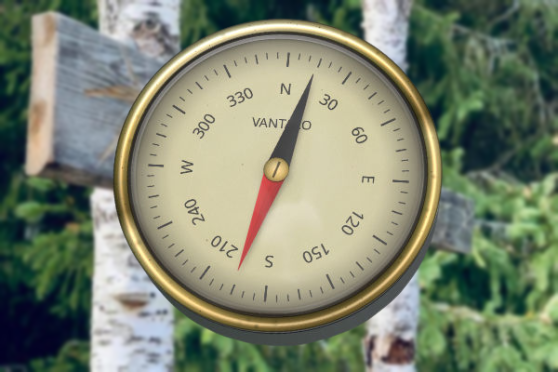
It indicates **195** °
